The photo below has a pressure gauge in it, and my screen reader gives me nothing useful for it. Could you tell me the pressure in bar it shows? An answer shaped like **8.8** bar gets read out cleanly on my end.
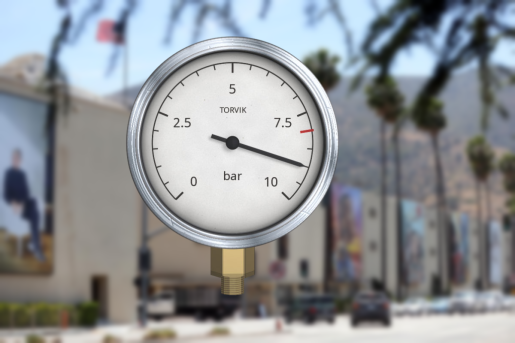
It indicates **9** bar
